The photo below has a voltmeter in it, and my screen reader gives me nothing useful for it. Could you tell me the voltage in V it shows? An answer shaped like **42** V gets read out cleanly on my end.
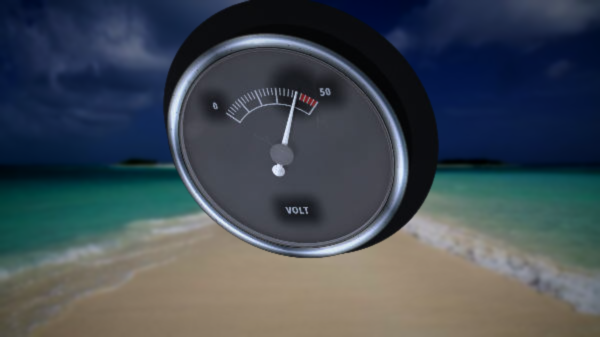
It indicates **40** V
